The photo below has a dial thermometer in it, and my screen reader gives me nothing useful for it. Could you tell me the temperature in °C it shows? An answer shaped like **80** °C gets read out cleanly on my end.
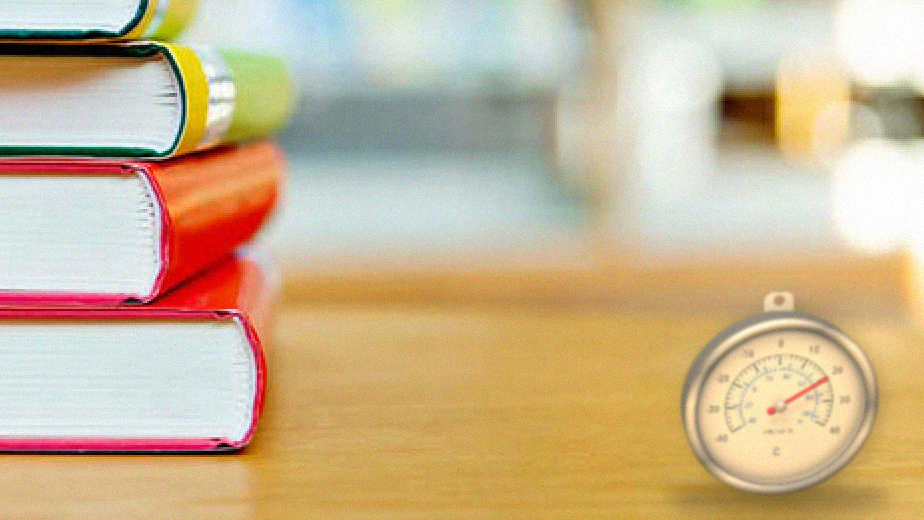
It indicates **20** °C
